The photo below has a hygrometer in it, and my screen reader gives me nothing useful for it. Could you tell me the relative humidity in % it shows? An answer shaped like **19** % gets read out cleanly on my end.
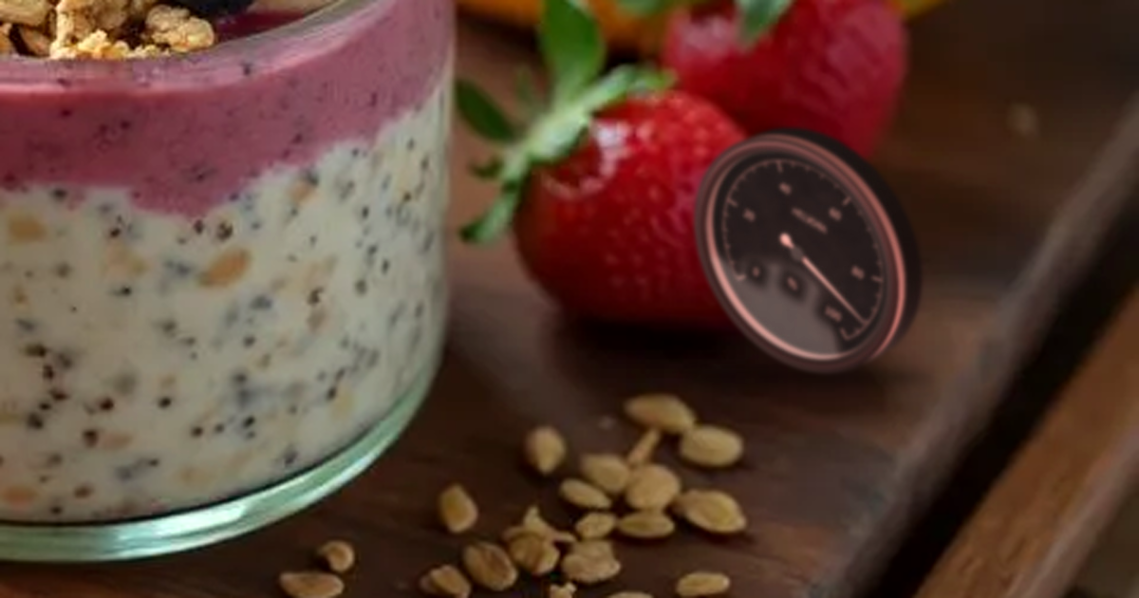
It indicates **92** %
